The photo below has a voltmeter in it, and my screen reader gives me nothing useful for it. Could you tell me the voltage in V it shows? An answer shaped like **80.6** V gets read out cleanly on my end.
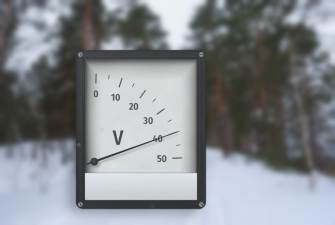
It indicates **40** V
